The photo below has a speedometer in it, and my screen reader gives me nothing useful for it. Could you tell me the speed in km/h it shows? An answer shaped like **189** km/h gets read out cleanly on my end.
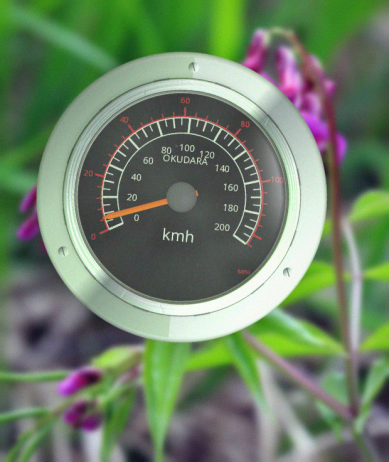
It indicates **7.5** km/h
